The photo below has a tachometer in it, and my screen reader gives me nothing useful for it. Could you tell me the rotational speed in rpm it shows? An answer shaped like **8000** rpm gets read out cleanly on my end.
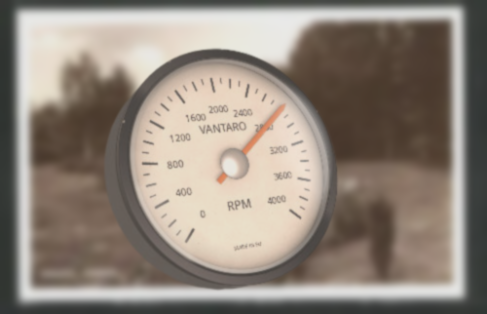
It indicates **2800** rpm
